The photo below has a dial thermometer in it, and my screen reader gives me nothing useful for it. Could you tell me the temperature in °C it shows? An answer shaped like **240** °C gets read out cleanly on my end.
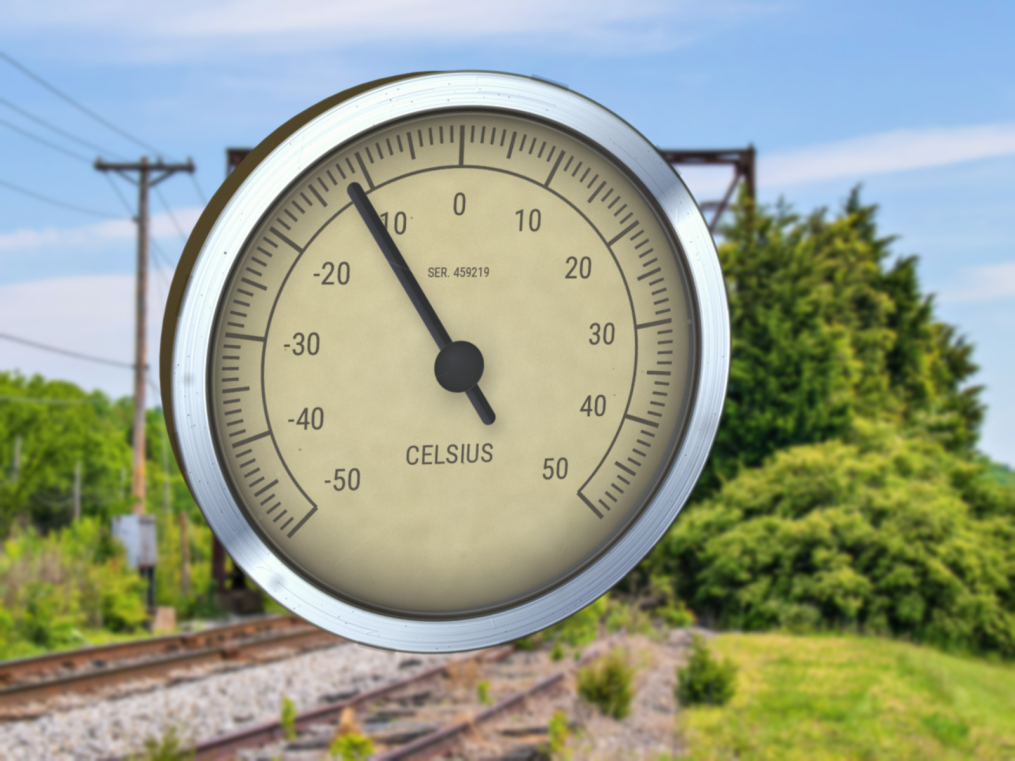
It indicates **-12** °C
